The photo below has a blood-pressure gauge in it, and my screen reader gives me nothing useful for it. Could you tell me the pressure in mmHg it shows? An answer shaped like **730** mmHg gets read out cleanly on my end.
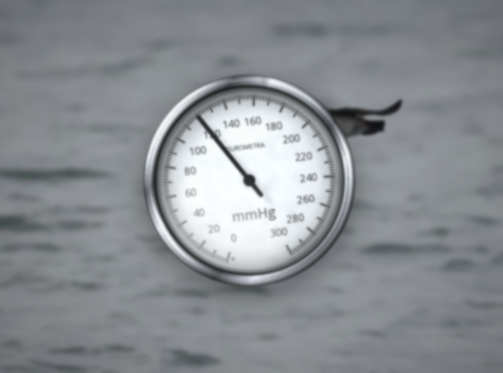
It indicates **120** mmHg
